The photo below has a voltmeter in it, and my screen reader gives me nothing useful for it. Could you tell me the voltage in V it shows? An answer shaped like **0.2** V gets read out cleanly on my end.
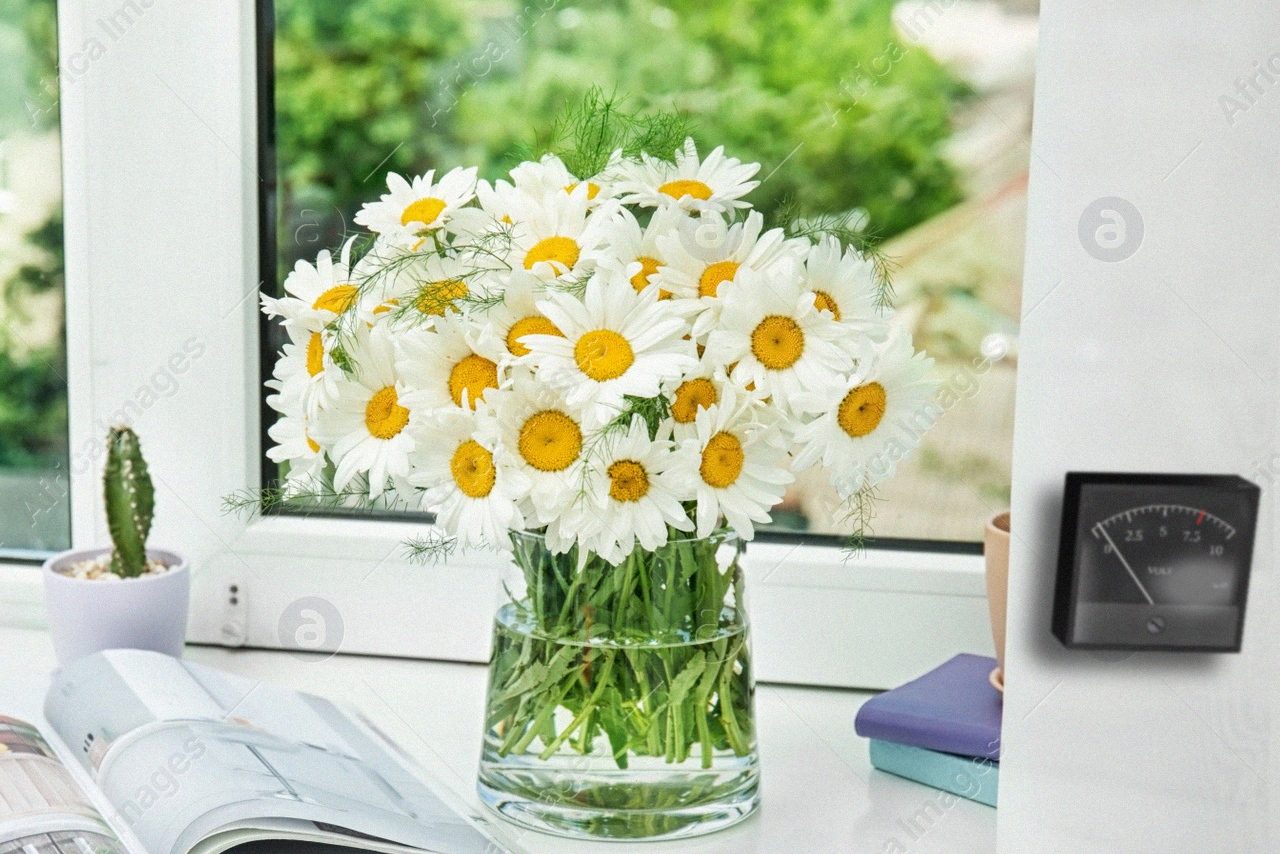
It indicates **0.5** V
